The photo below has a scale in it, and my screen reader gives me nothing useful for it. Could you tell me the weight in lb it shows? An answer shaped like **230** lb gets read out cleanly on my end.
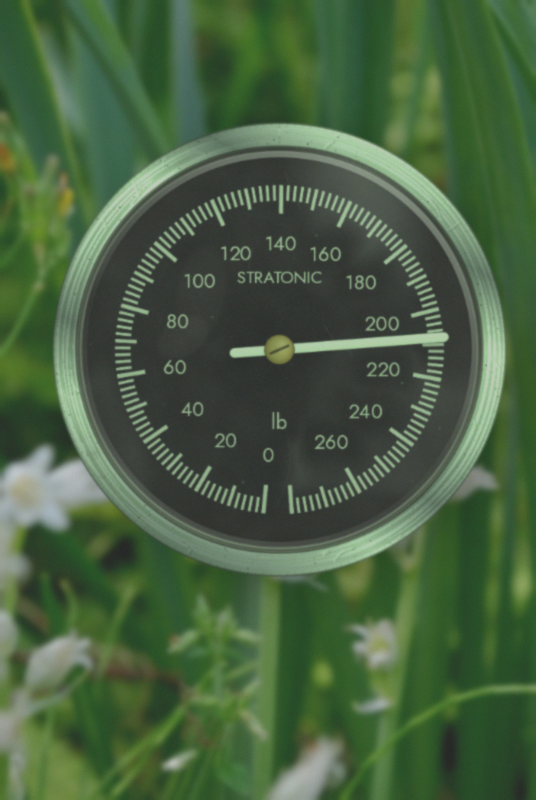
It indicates **208** lb
